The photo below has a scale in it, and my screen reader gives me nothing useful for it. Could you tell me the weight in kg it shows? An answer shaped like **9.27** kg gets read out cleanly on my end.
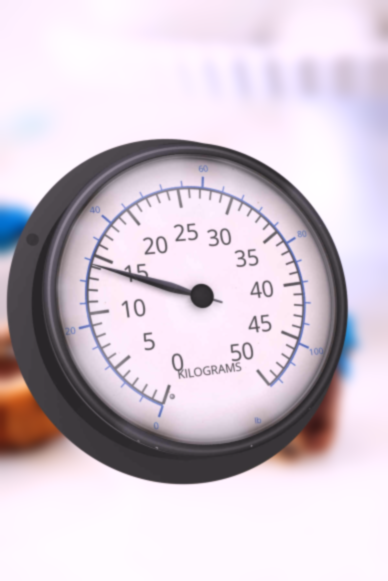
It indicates **14** kg
